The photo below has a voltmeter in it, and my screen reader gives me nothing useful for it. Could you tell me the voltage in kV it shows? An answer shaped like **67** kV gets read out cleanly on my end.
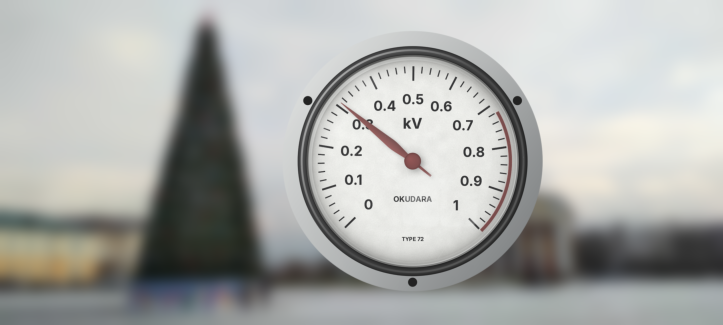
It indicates **0.31** kV
